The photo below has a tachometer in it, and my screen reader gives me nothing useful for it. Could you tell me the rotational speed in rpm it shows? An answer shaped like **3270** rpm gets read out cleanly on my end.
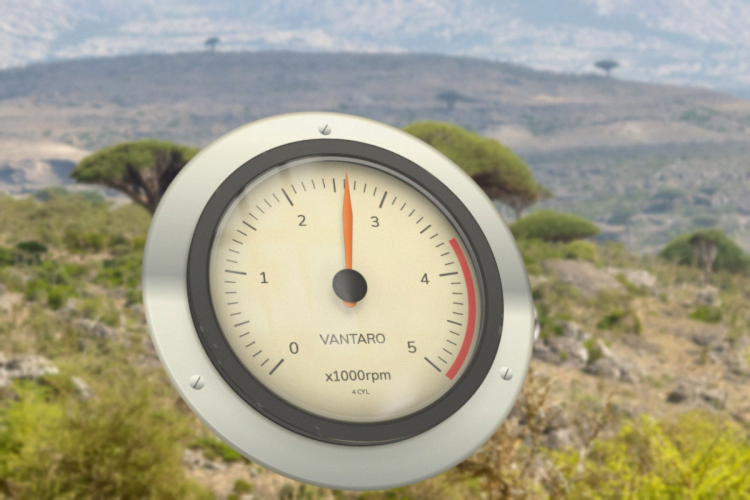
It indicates **2600** rpm
